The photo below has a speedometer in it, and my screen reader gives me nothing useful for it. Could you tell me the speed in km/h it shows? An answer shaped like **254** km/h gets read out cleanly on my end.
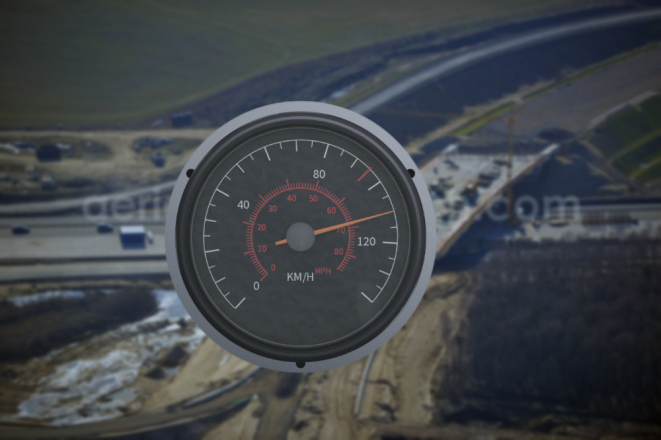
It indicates **110** km/h
